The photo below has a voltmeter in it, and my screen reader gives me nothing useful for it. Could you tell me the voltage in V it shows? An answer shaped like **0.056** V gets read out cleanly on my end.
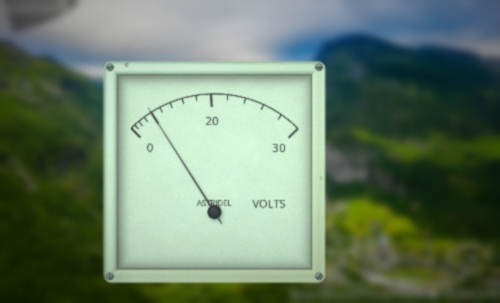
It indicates **10** V
